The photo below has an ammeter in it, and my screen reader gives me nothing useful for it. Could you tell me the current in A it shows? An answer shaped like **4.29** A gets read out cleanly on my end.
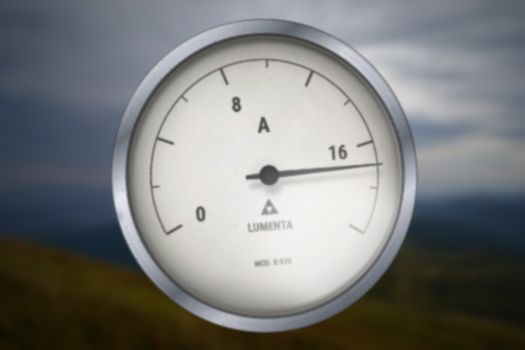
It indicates **17** A
